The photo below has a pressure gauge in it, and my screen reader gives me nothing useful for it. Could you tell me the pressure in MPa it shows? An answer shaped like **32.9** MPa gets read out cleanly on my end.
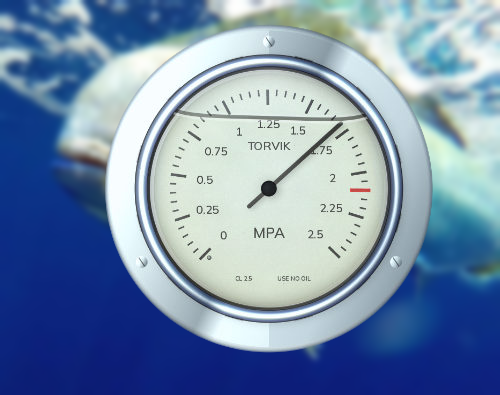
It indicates **1.7** MPa
